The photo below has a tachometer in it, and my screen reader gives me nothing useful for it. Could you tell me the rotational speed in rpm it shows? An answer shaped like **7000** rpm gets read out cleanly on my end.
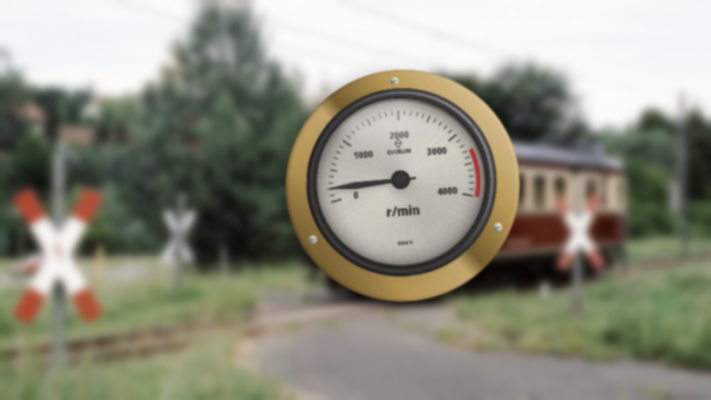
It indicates **200** rpm
